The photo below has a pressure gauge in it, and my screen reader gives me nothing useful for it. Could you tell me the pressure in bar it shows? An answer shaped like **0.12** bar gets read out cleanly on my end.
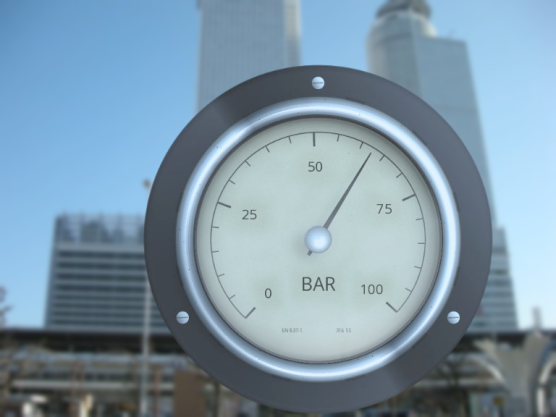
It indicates **62.5** bar
